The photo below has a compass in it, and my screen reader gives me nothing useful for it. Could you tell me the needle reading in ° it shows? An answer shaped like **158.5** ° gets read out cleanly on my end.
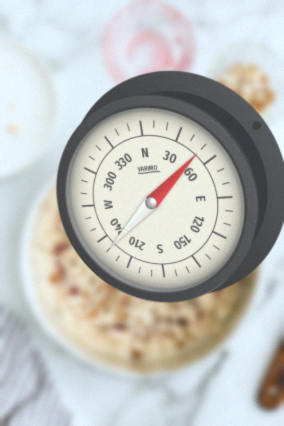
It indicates **50** °
